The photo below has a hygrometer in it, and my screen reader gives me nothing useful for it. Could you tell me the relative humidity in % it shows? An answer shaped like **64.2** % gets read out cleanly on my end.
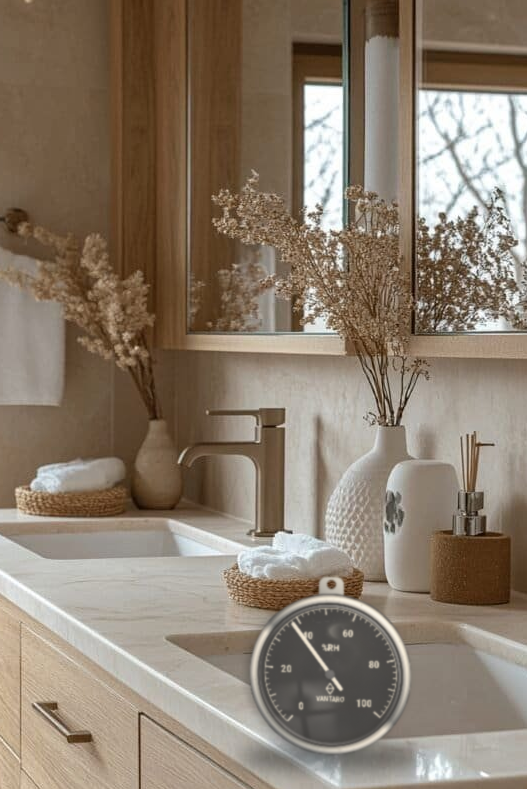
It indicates **38** %
